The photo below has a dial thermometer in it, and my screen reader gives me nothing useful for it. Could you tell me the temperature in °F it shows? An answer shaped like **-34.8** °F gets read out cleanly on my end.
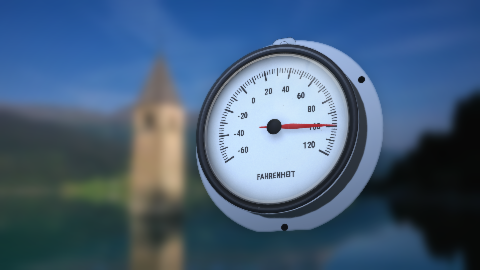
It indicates **100** °F
